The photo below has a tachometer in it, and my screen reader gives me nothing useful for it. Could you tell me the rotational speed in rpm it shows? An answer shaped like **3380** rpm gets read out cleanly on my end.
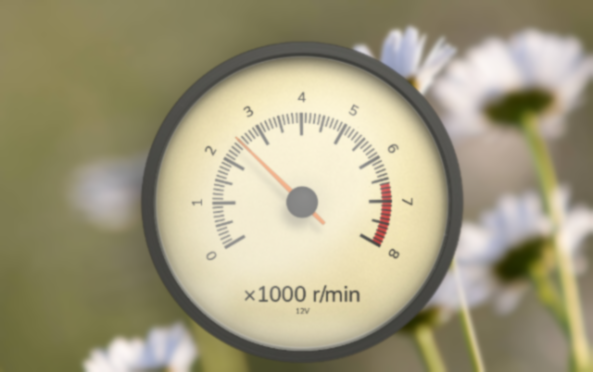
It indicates **2500** rpm
